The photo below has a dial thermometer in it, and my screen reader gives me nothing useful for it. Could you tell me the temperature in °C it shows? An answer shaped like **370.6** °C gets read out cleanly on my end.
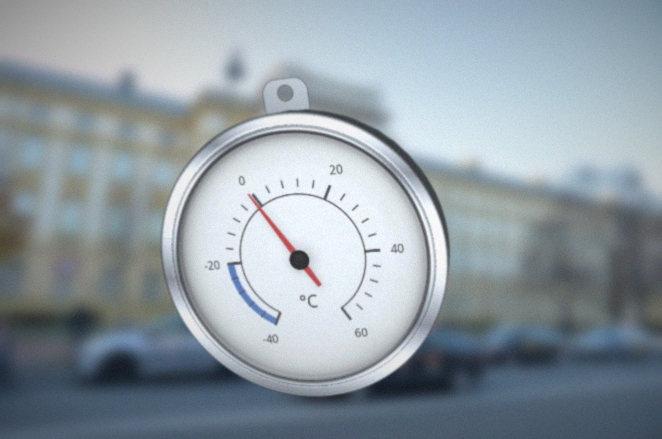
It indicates **0** °C
